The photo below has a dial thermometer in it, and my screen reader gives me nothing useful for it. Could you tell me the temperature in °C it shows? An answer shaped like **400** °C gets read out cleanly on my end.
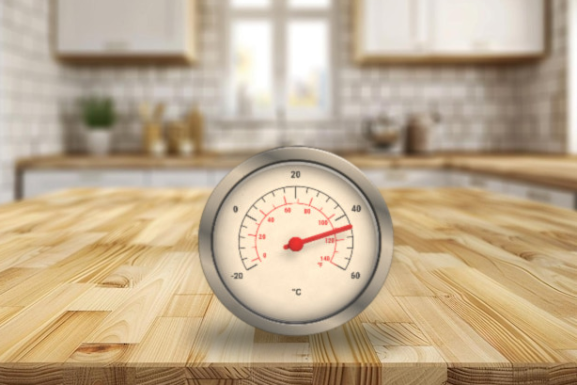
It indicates **44** °C
